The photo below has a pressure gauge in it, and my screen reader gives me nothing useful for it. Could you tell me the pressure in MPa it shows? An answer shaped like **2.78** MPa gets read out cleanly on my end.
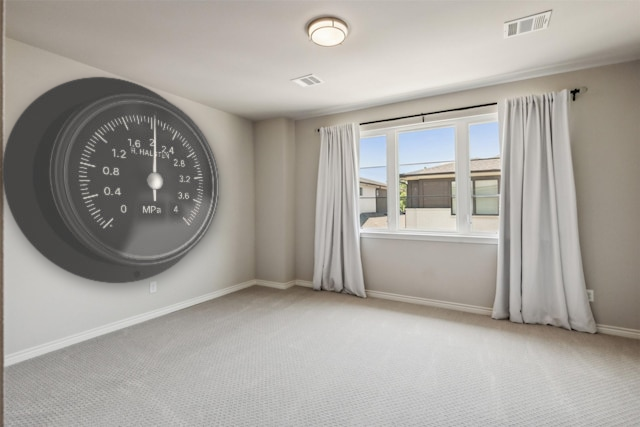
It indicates **2** MPa
